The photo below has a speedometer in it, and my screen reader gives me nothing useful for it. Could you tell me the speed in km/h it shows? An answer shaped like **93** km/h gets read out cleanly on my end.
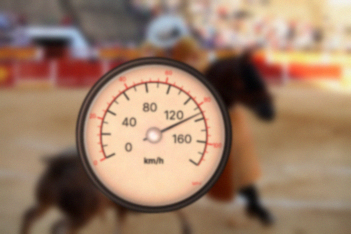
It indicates **135** km/h
